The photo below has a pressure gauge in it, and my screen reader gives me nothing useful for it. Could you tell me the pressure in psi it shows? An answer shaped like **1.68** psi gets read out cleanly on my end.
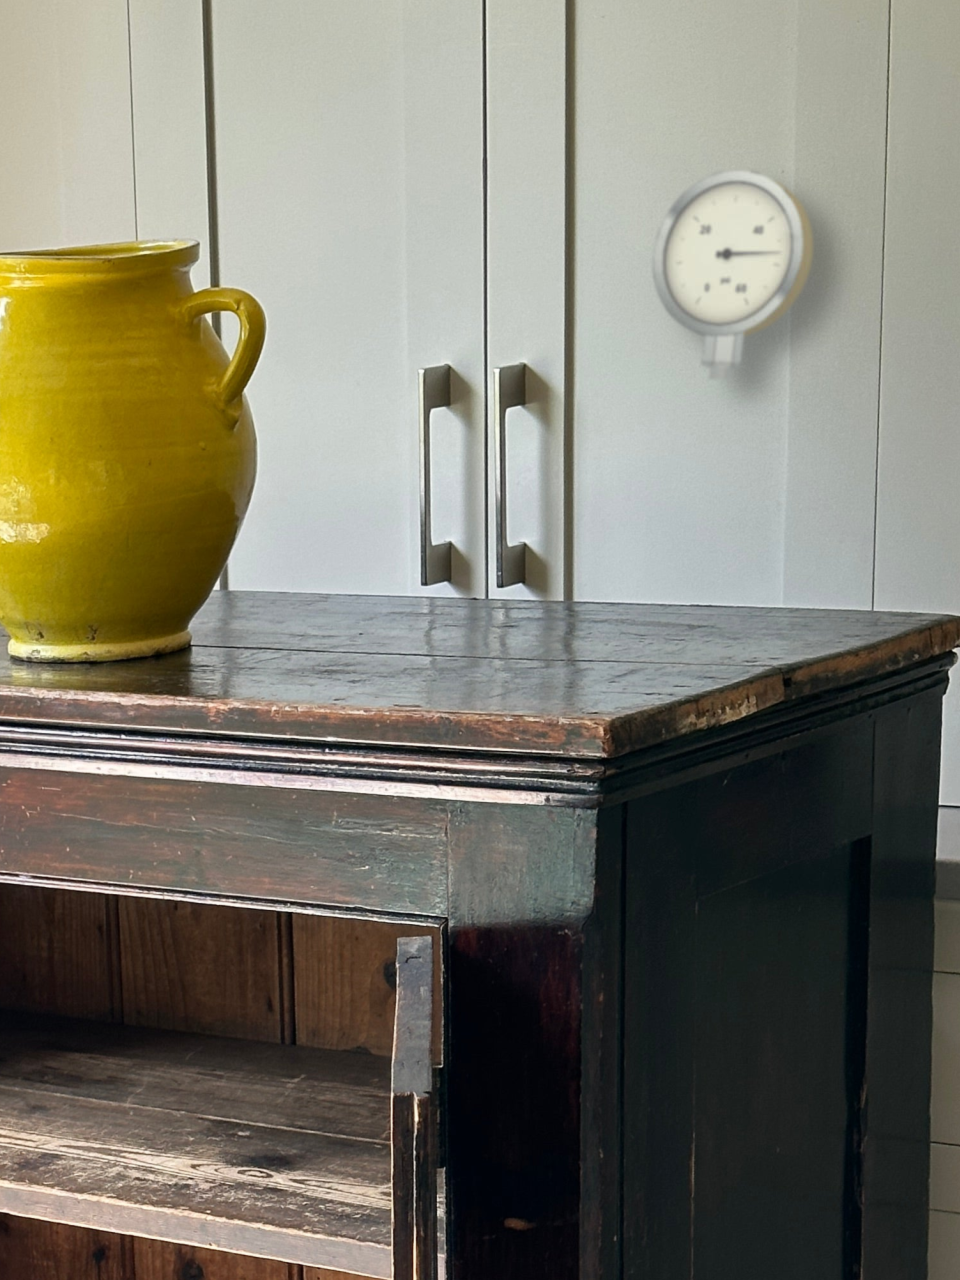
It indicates **47.5** psi
